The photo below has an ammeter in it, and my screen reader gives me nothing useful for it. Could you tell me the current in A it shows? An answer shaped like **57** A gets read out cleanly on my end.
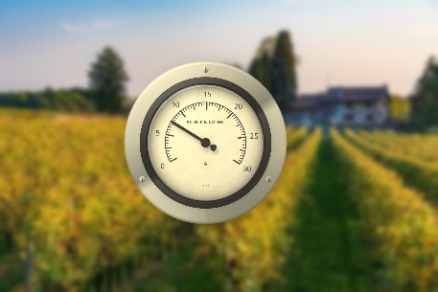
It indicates **7.5** A
